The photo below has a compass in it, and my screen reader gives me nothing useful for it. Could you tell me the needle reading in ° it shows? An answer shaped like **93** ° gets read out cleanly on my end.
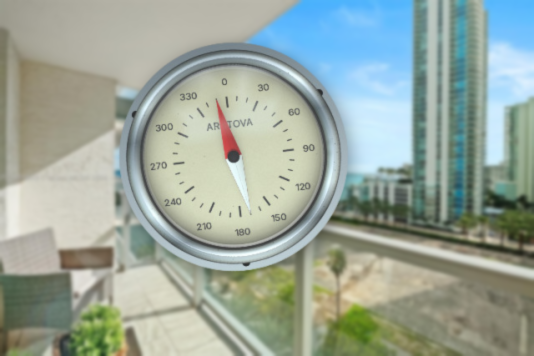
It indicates **350** °
